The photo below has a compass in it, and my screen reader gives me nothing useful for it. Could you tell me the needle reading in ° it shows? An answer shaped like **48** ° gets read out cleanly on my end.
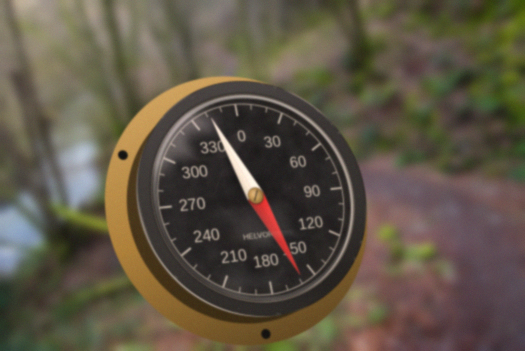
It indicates **160** °
